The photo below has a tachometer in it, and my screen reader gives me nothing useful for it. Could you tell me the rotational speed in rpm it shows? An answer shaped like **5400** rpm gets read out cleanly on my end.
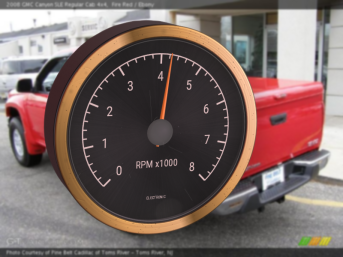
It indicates **4200** rpm
